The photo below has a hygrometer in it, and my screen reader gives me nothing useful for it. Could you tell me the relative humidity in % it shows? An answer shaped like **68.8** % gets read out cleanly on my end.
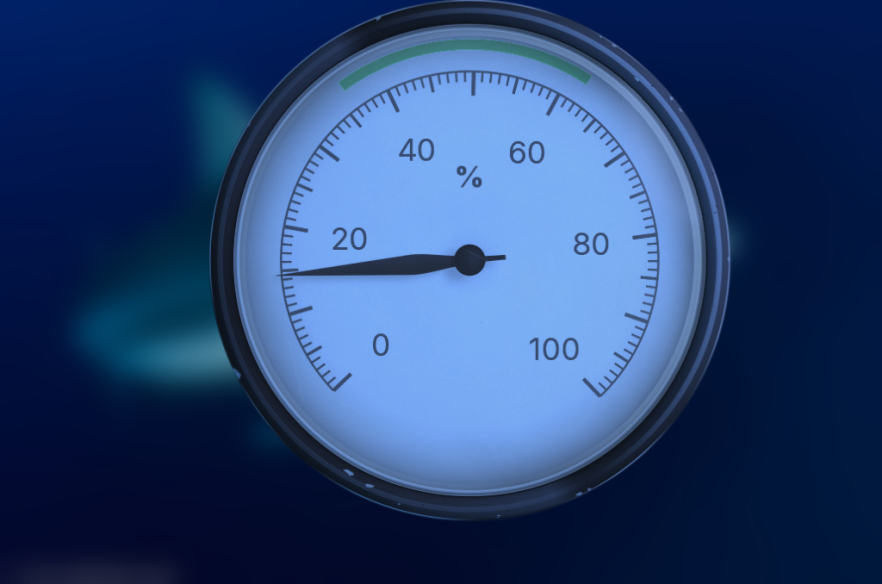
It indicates **14.5** %
